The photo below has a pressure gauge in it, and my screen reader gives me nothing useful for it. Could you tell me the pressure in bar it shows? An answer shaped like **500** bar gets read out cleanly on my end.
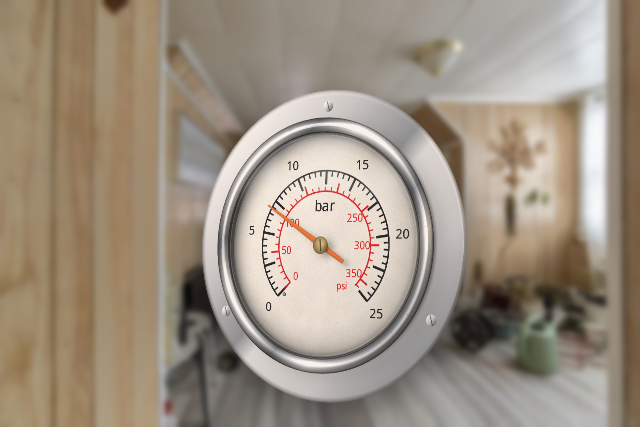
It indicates **7** bar
